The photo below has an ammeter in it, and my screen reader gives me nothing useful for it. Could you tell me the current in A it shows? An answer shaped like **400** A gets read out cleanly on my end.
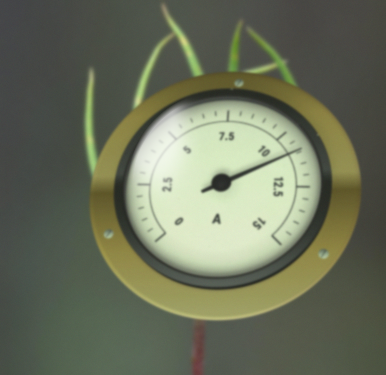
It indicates **11** A
